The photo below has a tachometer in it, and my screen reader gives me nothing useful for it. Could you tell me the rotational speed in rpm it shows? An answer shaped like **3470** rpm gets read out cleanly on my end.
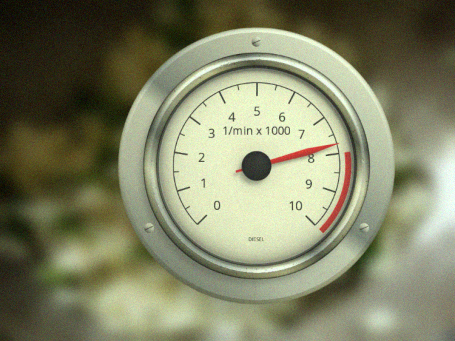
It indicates **7750** rpm
